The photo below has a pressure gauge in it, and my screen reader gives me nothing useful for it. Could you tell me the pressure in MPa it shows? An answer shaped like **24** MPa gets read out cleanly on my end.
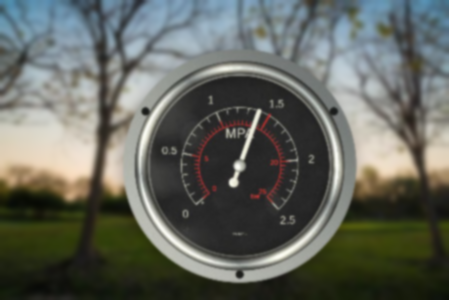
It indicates **1.4** MPa
